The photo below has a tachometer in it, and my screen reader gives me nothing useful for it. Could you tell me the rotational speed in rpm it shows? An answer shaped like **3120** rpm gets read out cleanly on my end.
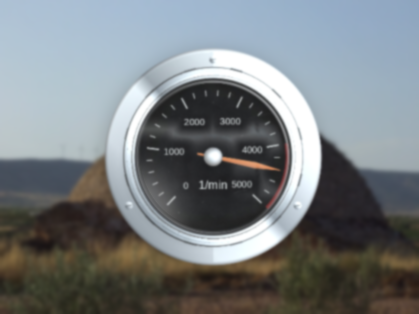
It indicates **4400** rpm
